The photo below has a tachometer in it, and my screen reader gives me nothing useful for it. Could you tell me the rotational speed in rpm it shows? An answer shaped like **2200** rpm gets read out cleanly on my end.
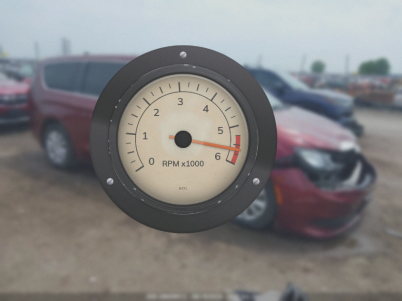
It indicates **5625** rpm
